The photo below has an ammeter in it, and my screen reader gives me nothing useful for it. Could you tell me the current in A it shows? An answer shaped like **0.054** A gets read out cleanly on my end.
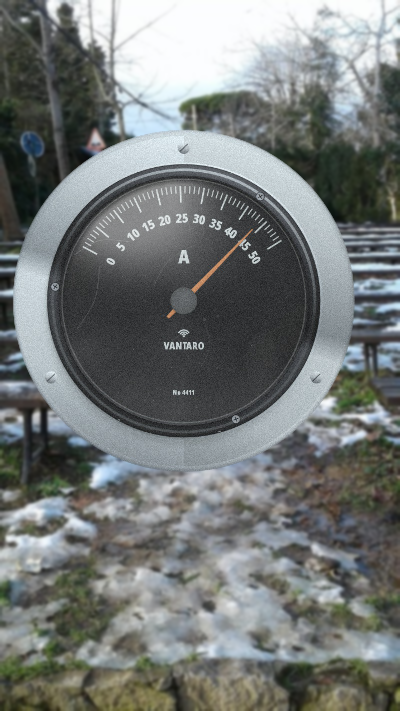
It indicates **44** A
